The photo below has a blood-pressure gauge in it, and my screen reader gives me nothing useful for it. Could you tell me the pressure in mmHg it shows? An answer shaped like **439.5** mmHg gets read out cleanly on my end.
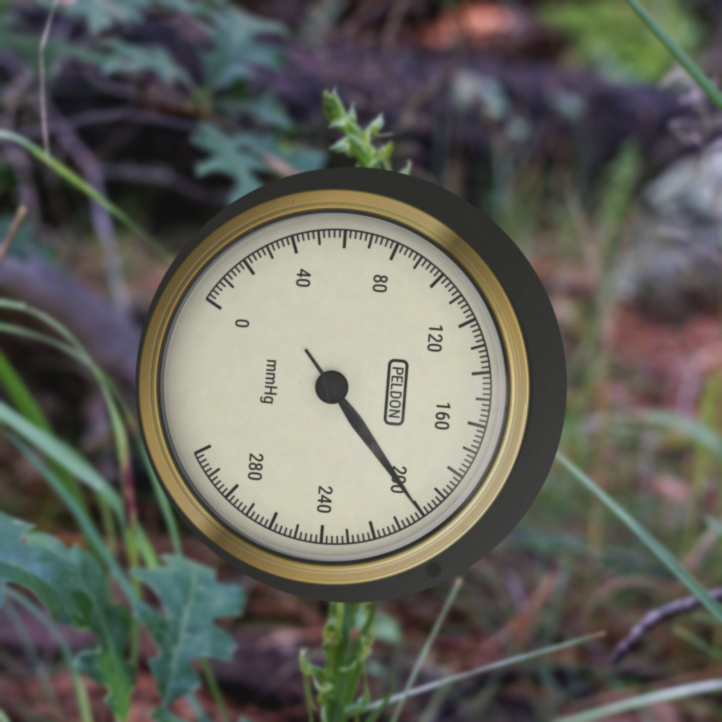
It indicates **200** mmHg
